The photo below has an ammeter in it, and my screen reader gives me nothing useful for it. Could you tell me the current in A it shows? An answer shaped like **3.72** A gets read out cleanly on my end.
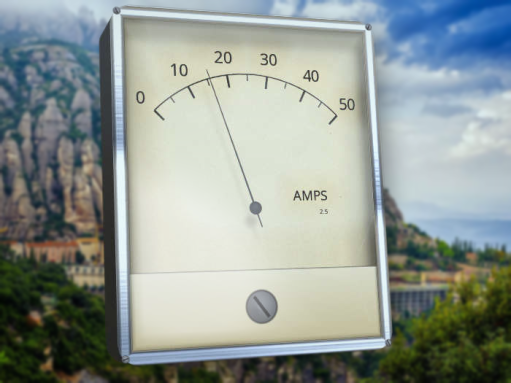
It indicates **15** A
